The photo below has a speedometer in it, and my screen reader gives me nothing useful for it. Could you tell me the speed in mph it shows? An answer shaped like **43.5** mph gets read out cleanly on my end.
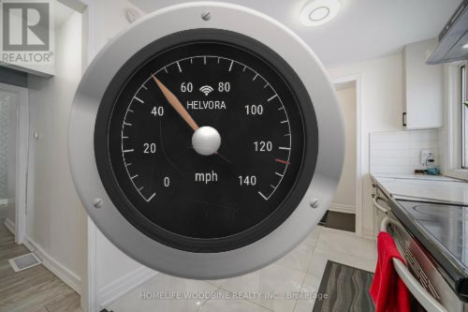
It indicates **50** mph
